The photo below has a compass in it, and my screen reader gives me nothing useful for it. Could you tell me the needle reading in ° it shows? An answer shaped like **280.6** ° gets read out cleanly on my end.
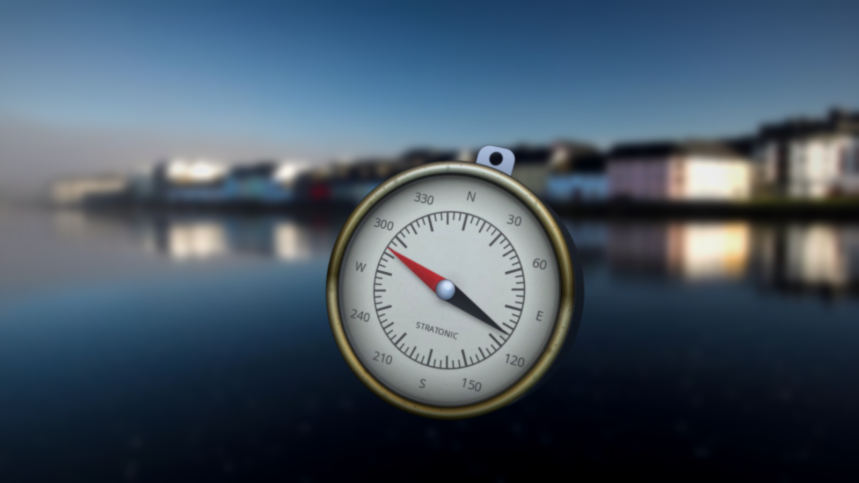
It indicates **290** °
